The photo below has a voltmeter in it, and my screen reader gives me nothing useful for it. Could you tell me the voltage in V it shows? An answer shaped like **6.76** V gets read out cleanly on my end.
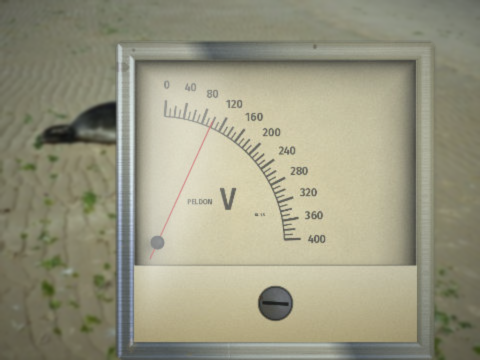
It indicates **100** V
